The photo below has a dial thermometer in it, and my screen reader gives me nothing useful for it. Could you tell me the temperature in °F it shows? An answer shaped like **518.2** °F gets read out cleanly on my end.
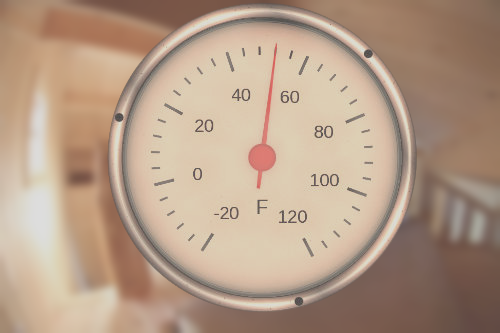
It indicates **52** °F
